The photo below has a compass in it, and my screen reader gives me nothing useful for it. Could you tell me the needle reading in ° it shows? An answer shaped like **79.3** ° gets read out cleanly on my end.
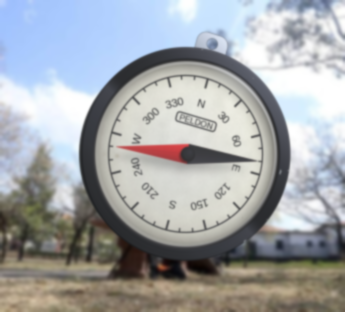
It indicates **260** °
